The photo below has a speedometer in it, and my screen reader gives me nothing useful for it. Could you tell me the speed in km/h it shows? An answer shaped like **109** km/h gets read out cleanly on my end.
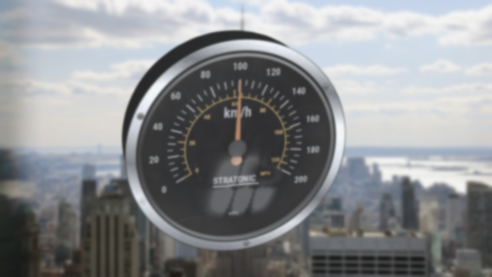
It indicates **100** km/h
